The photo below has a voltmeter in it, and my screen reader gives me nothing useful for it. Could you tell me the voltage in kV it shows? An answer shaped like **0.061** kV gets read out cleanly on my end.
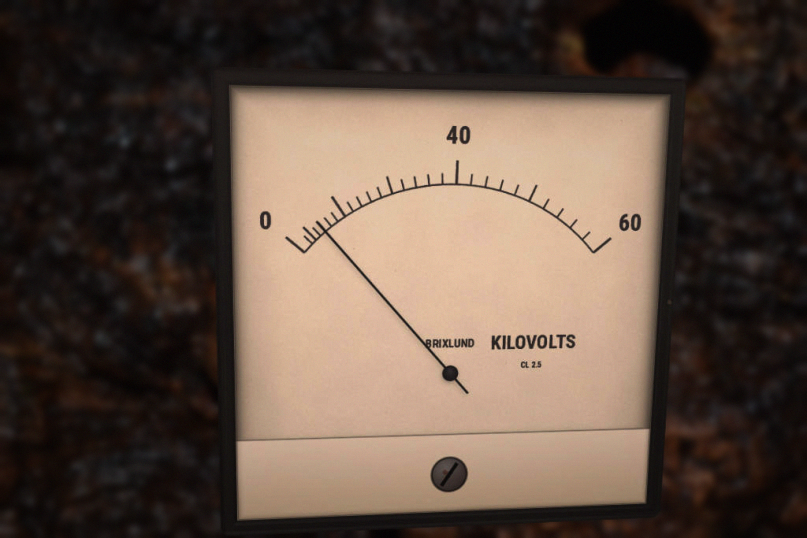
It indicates **14** kV
